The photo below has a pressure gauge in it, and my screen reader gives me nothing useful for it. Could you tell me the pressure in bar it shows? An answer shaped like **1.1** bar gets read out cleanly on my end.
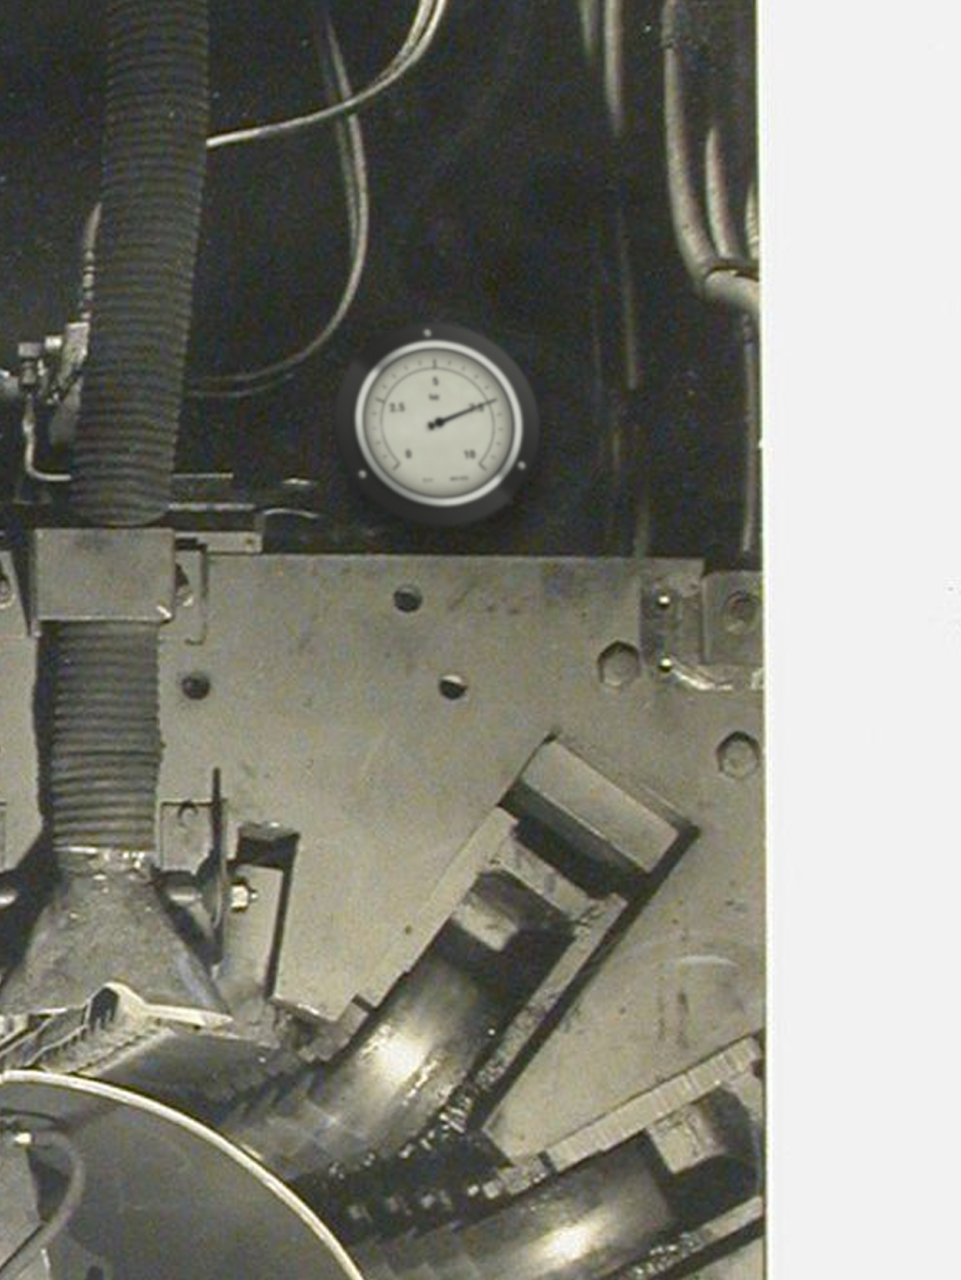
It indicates **7.5** bar
